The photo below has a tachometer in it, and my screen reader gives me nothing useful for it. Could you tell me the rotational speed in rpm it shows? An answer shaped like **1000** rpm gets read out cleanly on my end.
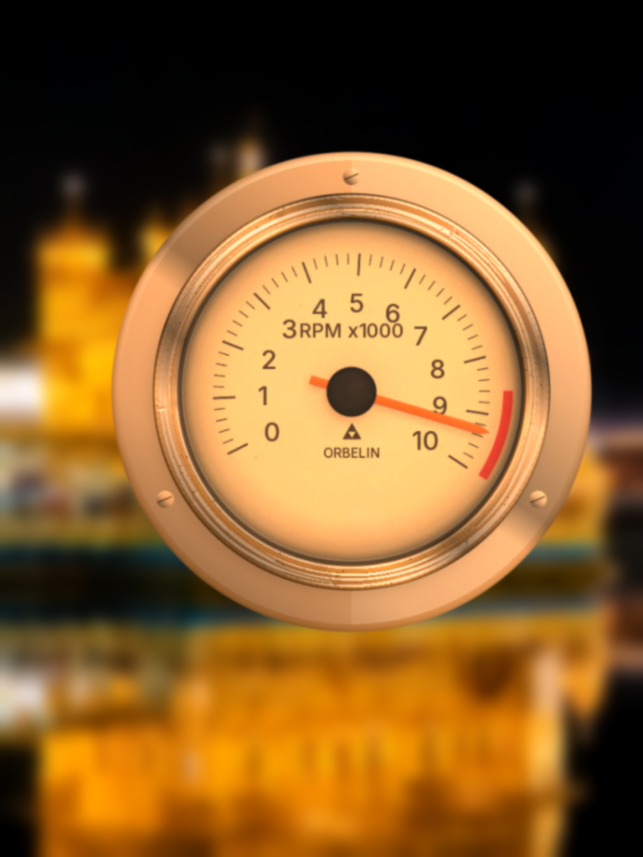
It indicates **9300** rpm
